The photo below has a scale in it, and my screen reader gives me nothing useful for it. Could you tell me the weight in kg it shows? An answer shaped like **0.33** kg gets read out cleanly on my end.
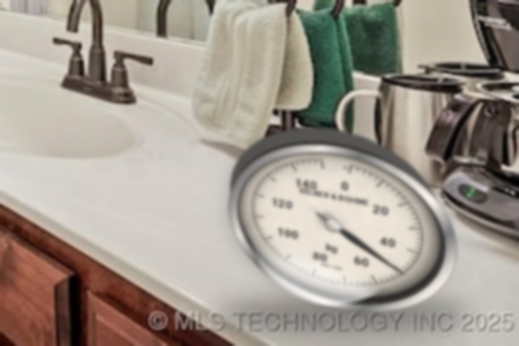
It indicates **50** kg
